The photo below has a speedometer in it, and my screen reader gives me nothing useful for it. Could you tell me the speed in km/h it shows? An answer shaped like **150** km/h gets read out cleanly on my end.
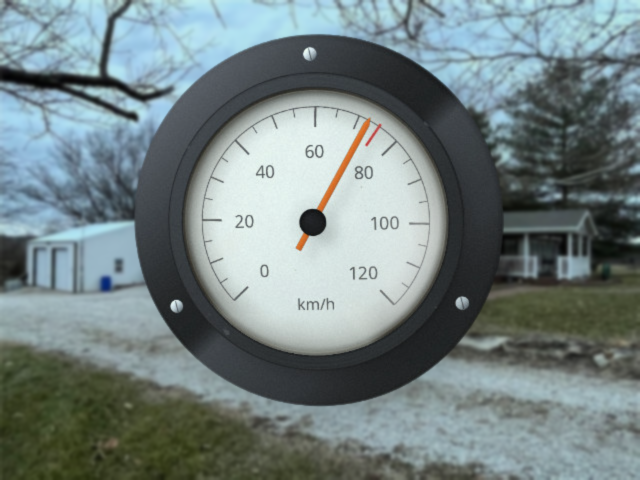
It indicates **72.5** km/h
